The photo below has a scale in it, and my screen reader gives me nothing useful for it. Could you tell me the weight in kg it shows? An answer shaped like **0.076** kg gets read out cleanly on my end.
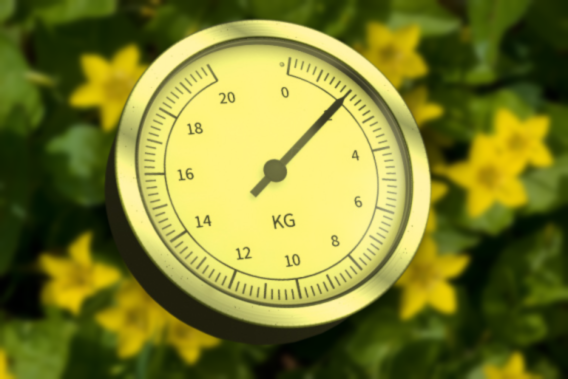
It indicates **2** kg
